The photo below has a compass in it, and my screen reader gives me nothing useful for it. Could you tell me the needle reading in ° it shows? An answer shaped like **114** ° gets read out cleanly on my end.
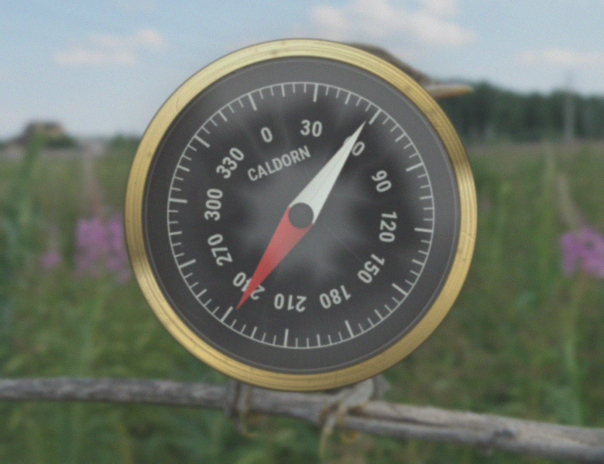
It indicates **237.5** °
